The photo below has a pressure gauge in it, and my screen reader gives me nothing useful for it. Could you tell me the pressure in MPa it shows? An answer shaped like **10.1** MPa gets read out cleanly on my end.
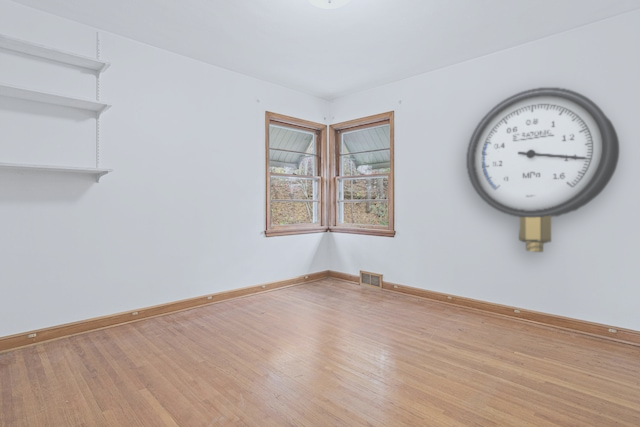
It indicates **1.4** MPa
